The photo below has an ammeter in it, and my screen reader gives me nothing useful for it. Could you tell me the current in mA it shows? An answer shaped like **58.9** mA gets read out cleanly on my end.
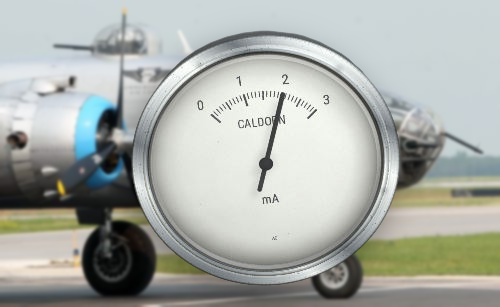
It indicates **2** mA
